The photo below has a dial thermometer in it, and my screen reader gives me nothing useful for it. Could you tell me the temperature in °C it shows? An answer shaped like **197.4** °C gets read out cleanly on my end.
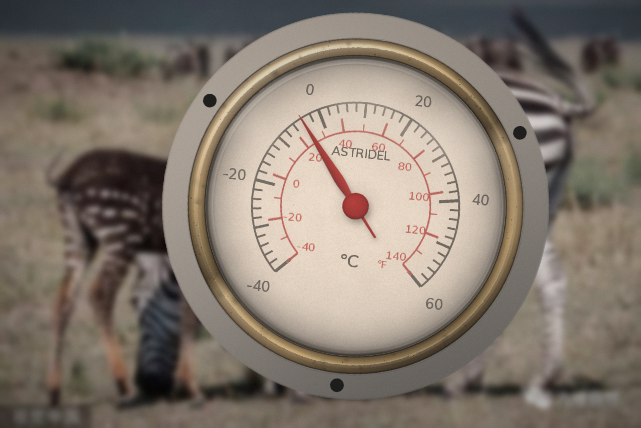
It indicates **-4** °C
